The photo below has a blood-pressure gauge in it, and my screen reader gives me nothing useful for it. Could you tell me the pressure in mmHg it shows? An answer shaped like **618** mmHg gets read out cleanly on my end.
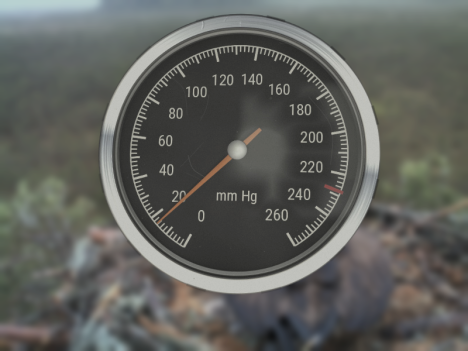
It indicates **16** mmHg
